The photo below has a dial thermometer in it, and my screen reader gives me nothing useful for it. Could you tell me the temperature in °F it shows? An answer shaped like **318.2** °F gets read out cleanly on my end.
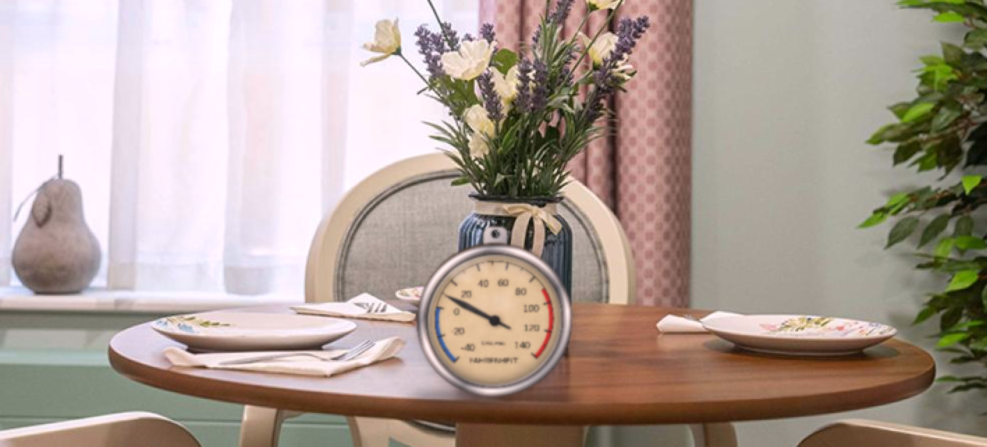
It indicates **10** °F
